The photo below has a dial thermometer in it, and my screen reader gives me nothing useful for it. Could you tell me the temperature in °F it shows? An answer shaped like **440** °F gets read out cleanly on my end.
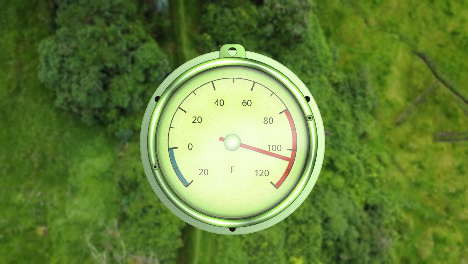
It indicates **105** °F
